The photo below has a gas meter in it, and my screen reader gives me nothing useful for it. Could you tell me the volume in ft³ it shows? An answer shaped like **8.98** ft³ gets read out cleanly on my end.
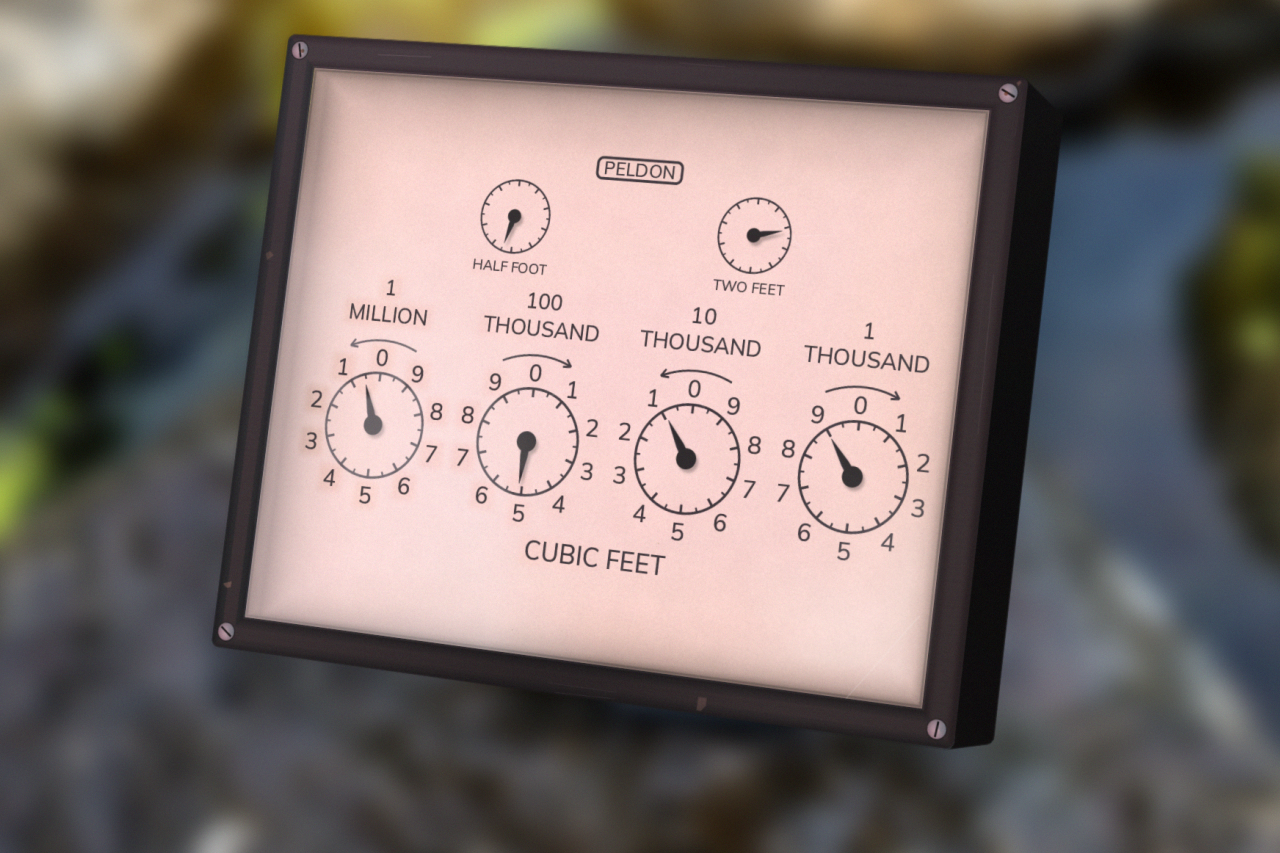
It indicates **50900** ft³
